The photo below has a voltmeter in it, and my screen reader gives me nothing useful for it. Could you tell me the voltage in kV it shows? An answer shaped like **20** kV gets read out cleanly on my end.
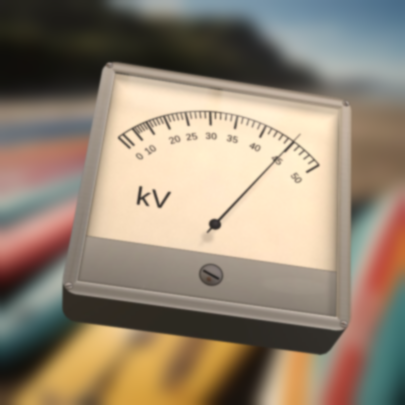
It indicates **45** kV
